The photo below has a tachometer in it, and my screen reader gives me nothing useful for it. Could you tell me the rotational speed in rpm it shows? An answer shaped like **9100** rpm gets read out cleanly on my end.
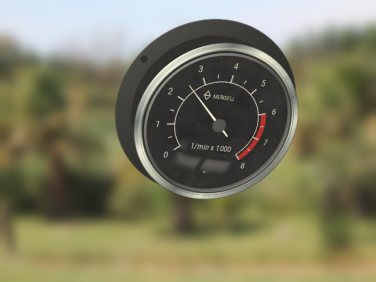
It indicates **2500** rpm
